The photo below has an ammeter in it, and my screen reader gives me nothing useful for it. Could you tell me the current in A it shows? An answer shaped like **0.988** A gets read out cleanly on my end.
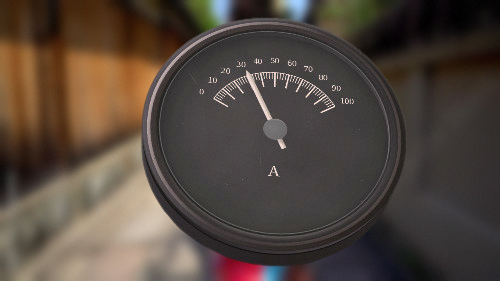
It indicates **30** A
